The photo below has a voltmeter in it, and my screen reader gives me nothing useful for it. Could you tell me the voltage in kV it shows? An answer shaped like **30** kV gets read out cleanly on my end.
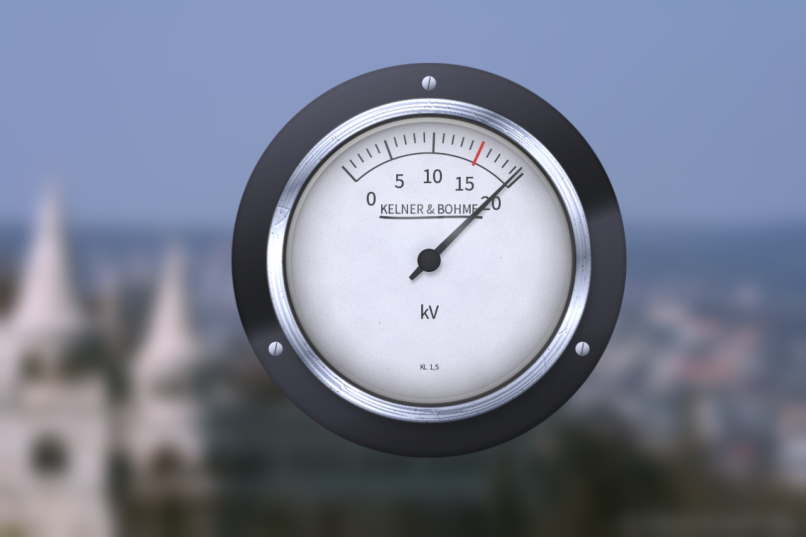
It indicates **19.5** kV
